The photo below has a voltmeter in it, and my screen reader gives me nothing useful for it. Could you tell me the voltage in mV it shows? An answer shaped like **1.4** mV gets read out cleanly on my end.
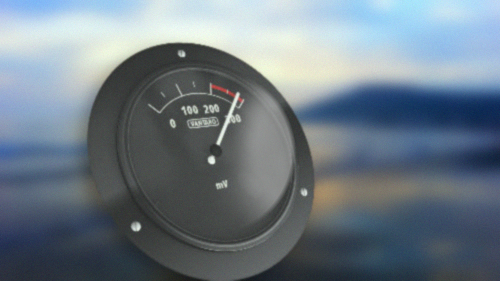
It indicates **275** mV
